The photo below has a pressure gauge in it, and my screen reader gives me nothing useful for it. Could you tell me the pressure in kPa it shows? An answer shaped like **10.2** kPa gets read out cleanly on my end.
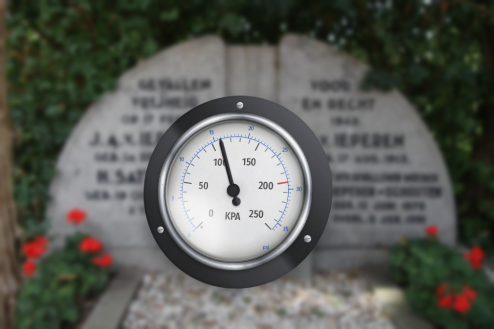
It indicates **110** kPa
